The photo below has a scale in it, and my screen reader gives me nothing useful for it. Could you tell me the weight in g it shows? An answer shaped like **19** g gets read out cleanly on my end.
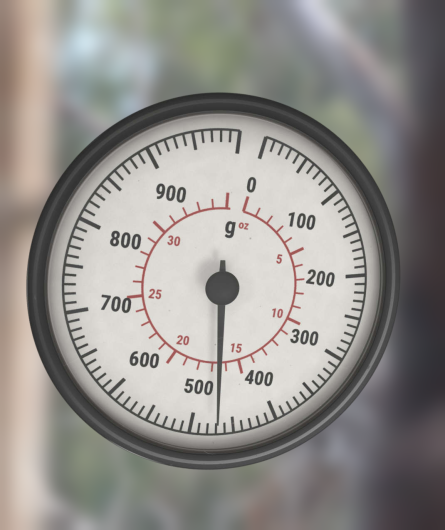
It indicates **470** g
